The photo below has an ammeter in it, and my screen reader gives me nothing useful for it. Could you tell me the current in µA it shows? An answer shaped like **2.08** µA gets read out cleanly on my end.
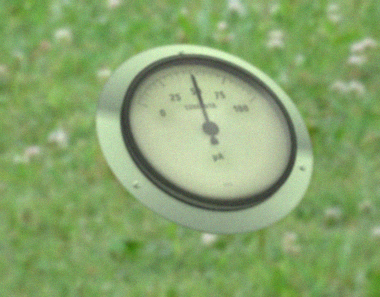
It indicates **50** µA
